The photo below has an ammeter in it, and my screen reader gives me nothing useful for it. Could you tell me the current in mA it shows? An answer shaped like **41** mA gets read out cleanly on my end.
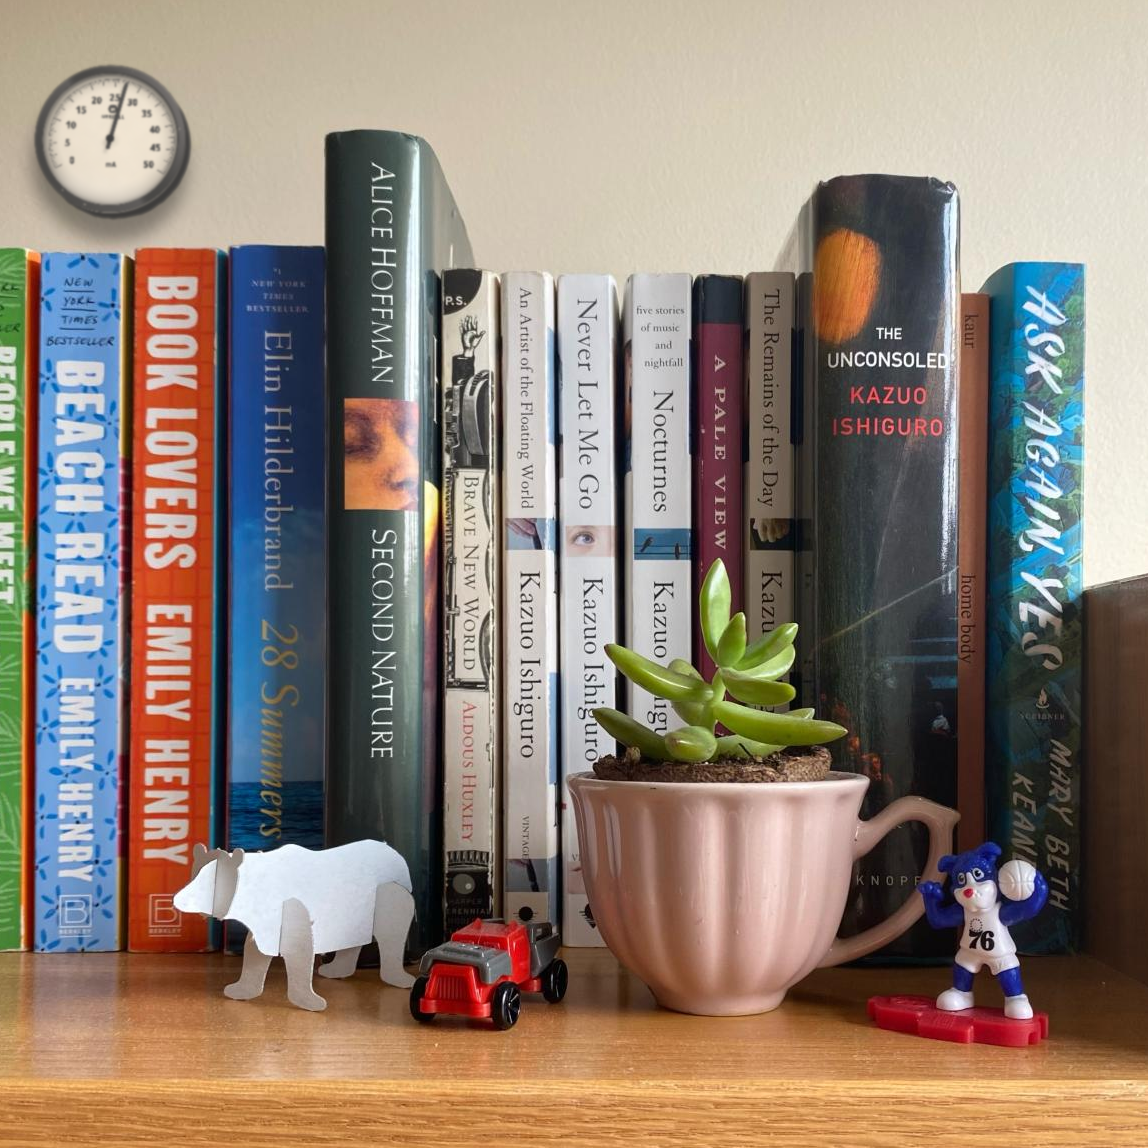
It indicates **27.5** mA
